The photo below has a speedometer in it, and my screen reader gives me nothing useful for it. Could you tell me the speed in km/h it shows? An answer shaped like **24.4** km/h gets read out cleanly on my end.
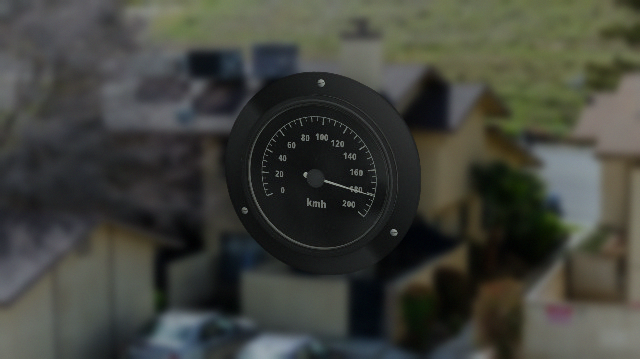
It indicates **180** km/h
